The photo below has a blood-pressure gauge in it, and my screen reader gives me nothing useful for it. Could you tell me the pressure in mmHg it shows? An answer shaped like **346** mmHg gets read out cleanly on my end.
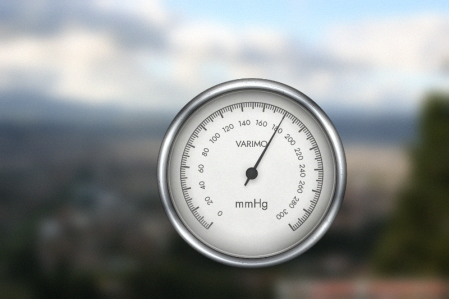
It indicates **180** mmHg
